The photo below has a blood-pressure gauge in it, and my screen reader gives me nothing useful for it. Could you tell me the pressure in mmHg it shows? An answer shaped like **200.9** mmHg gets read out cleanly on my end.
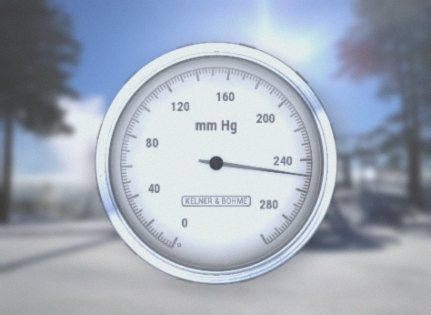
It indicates **250** mmHg
